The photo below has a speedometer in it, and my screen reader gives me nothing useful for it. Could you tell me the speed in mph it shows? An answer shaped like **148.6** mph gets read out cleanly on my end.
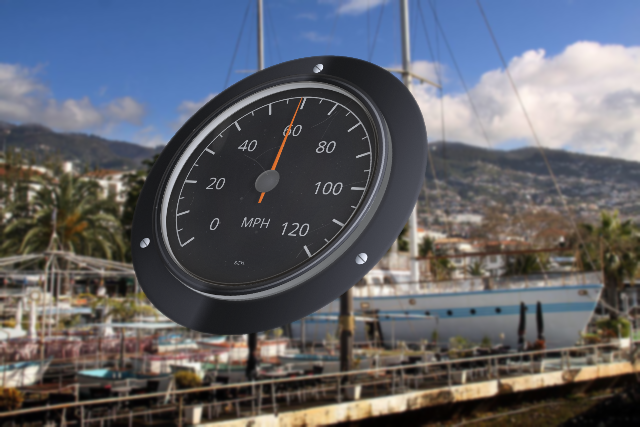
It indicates **60** mph
